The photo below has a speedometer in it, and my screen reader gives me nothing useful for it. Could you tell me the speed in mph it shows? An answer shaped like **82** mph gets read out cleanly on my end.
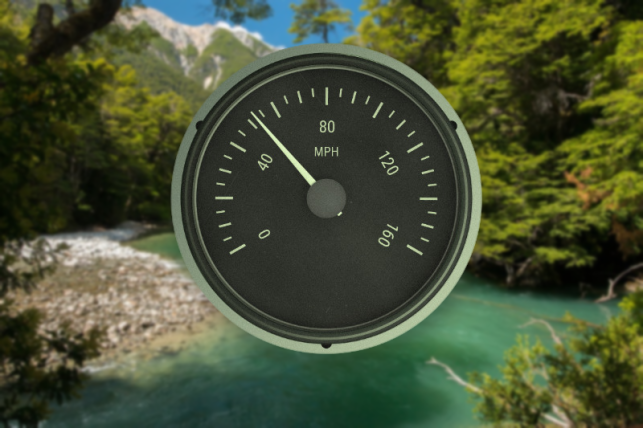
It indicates **52.5** mph
